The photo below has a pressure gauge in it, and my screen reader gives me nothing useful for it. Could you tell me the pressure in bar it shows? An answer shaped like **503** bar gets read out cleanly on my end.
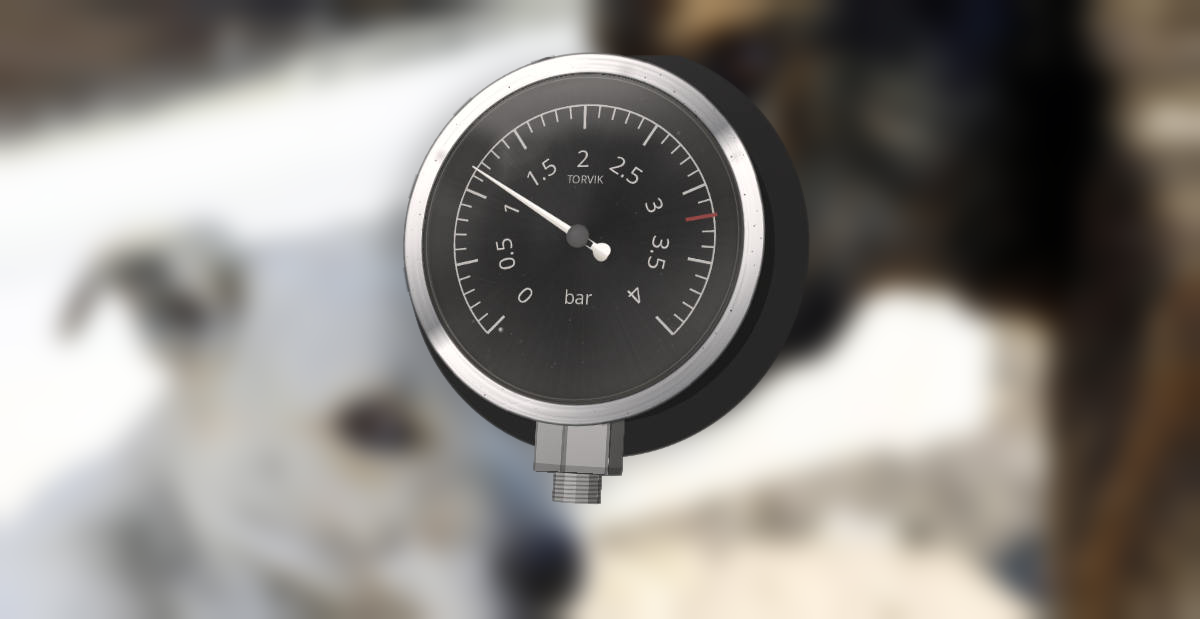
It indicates **1.15** bar
